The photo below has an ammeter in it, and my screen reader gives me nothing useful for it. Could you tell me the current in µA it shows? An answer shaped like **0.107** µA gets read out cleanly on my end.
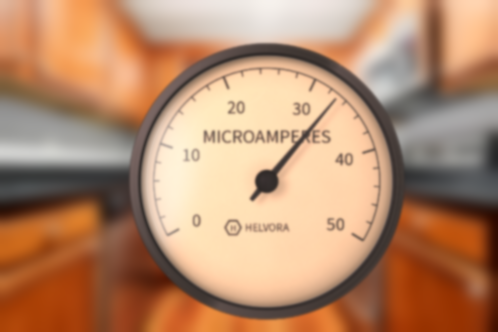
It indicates **33** µA
